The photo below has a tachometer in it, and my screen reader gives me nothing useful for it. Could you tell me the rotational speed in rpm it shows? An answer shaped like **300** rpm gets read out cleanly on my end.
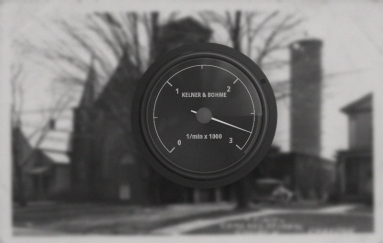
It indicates **2750** rpm
